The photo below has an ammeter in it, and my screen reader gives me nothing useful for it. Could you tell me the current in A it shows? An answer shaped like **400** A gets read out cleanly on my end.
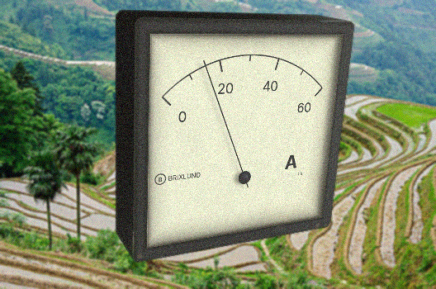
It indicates **15** A
